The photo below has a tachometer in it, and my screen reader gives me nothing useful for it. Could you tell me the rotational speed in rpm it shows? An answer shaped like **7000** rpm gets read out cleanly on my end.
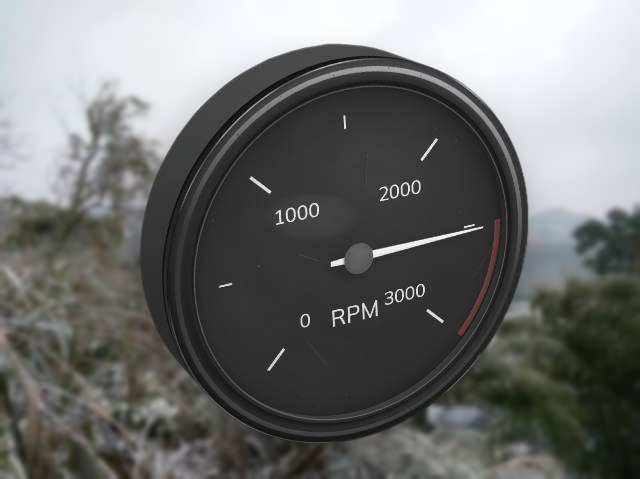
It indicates **2500** rpm
